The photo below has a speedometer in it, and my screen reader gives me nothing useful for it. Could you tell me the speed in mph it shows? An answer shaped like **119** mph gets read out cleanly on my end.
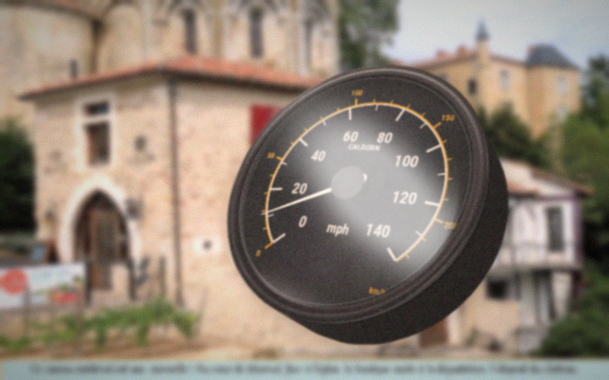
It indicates **10** mph
